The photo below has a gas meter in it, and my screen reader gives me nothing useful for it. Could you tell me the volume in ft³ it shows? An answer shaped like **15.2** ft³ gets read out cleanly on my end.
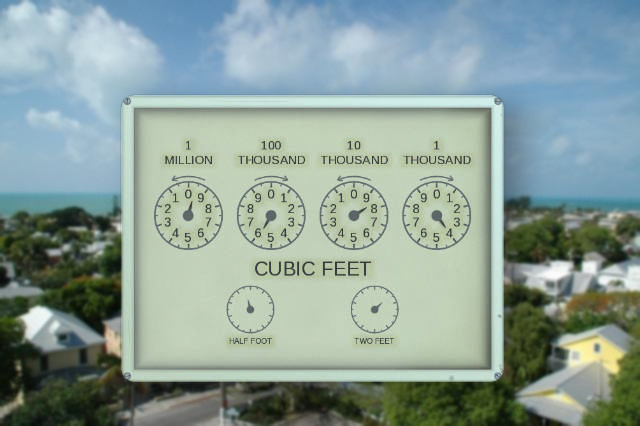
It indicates **958400** ft³
